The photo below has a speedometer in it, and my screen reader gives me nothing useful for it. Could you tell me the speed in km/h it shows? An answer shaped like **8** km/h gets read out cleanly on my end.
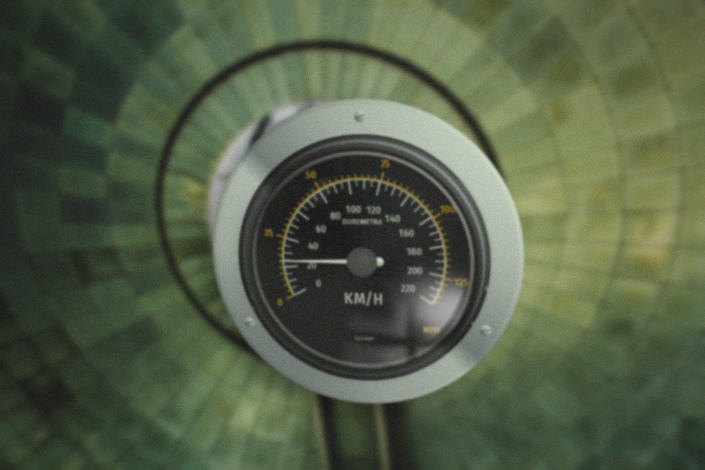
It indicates **25** km/h
